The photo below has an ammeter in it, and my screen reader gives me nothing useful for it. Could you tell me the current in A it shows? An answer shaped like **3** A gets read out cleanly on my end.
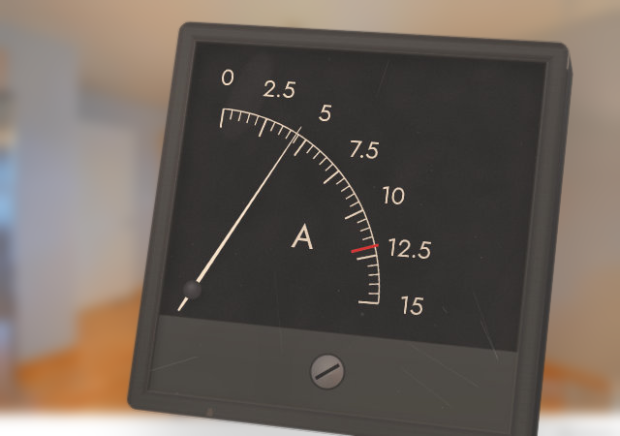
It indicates **4.5** A
